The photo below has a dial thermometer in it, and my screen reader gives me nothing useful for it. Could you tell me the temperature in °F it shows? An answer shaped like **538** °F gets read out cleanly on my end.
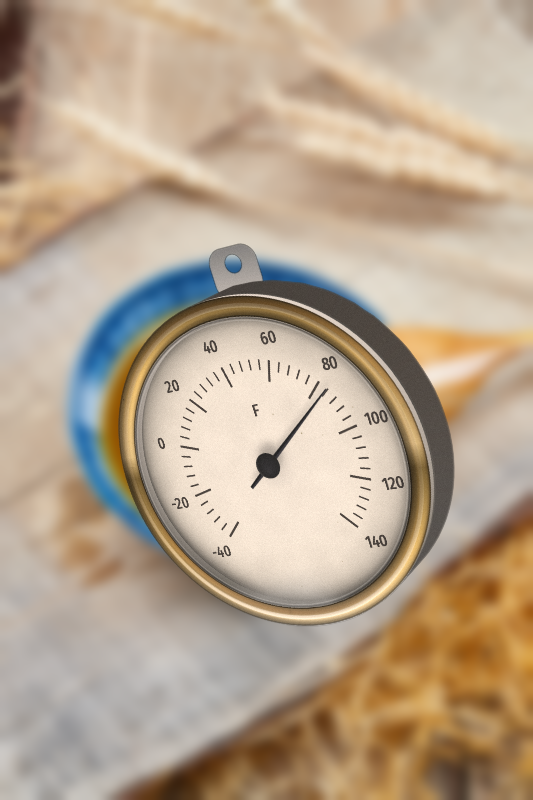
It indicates **84** °F
